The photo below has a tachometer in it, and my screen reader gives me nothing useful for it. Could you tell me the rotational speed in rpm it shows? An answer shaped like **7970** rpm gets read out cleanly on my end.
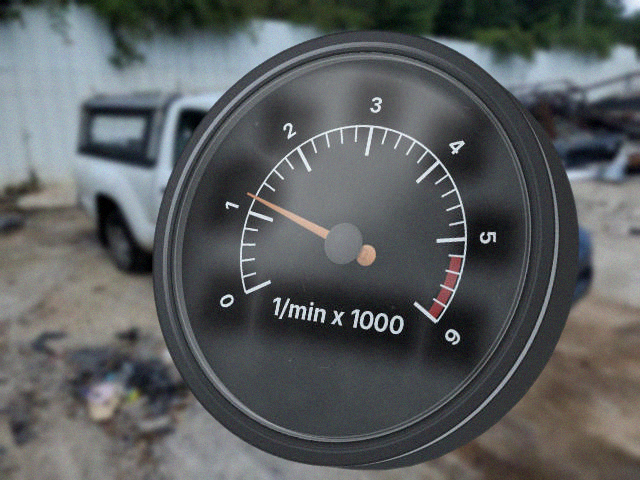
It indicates **1200** rpm
